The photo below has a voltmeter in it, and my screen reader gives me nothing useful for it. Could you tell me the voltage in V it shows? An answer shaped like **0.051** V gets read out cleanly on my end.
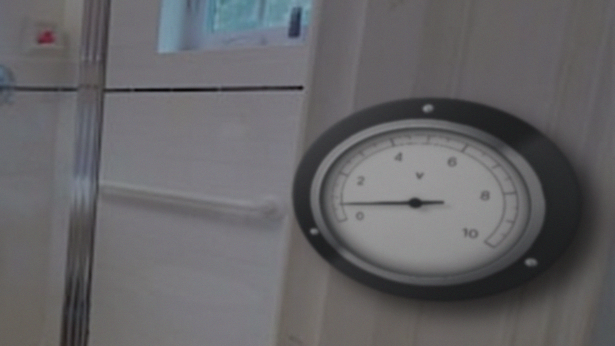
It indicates **0.75** V
